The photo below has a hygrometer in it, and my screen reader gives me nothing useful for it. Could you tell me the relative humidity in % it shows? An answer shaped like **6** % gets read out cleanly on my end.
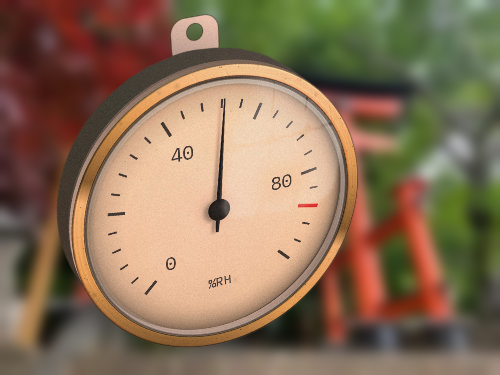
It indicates **52** %
